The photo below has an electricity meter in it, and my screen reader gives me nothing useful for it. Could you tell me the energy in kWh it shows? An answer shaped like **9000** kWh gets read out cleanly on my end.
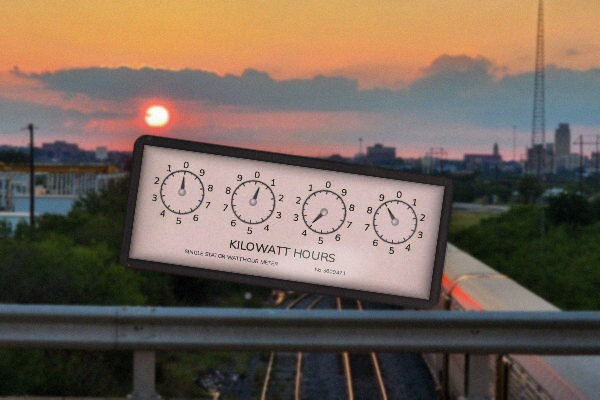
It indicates **39** kWh
